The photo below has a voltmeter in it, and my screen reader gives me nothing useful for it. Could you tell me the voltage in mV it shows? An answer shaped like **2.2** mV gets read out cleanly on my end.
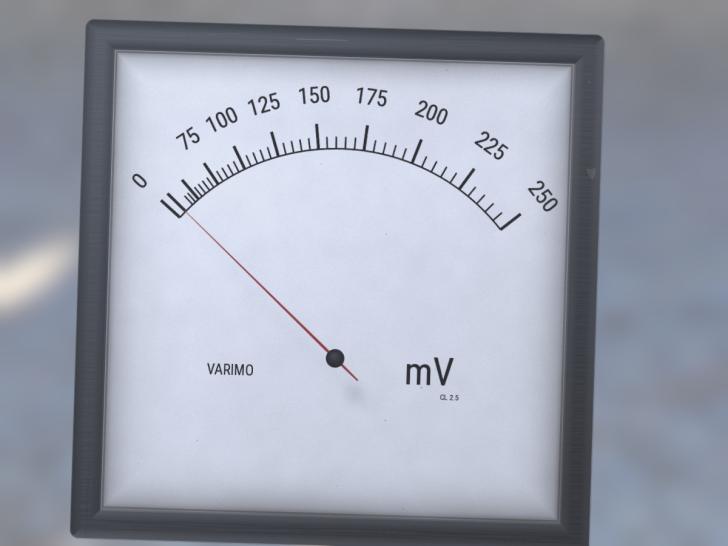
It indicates **25** mV
